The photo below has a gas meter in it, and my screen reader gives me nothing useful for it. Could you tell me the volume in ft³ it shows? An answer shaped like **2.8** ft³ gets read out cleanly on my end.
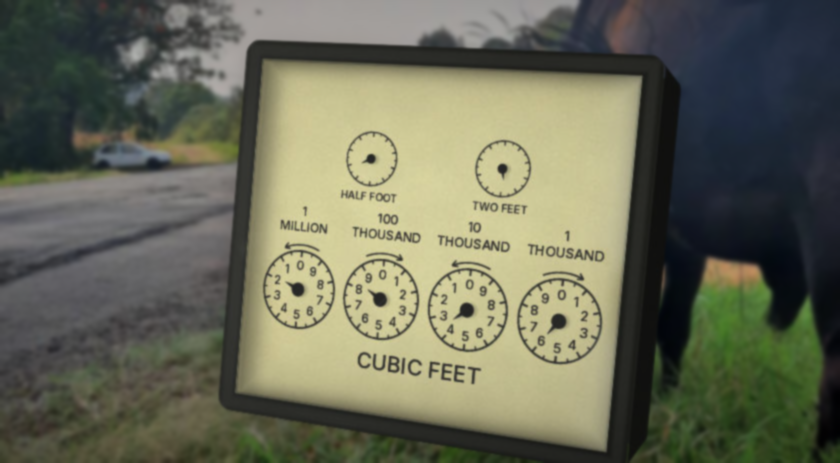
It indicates **183600** ft³
